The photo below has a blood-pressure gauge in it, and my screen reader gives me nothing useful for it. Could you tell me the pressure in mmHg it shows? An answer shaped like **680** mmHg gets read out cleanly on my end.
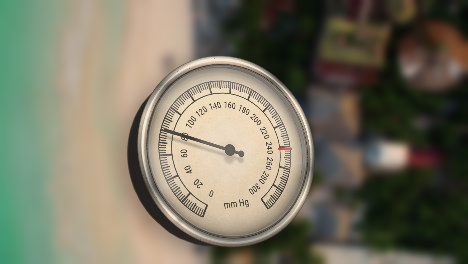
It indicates **80** mmHg
